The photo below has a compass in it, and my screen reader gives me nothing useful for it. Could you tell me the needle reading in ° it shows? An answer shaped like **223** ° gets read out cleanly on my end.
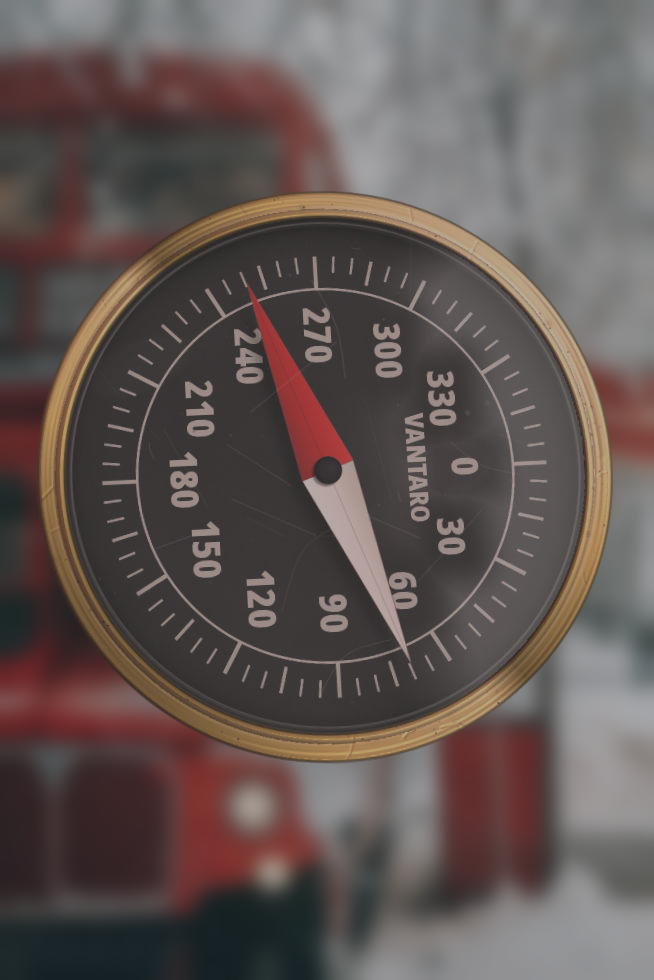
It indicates **250** °
